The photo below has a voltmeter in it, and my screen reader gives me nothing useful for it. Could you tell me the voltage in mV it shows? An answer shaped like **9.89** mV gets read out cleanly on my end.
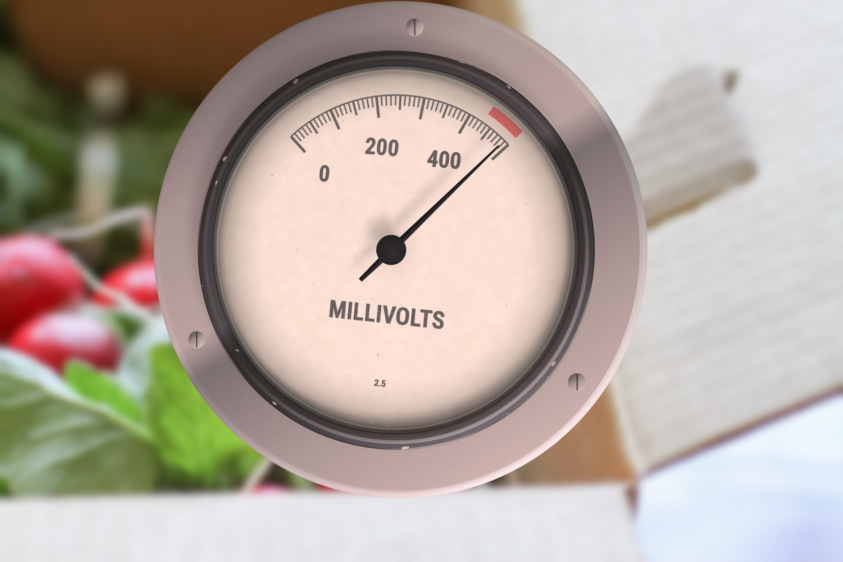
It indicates **490** mV
